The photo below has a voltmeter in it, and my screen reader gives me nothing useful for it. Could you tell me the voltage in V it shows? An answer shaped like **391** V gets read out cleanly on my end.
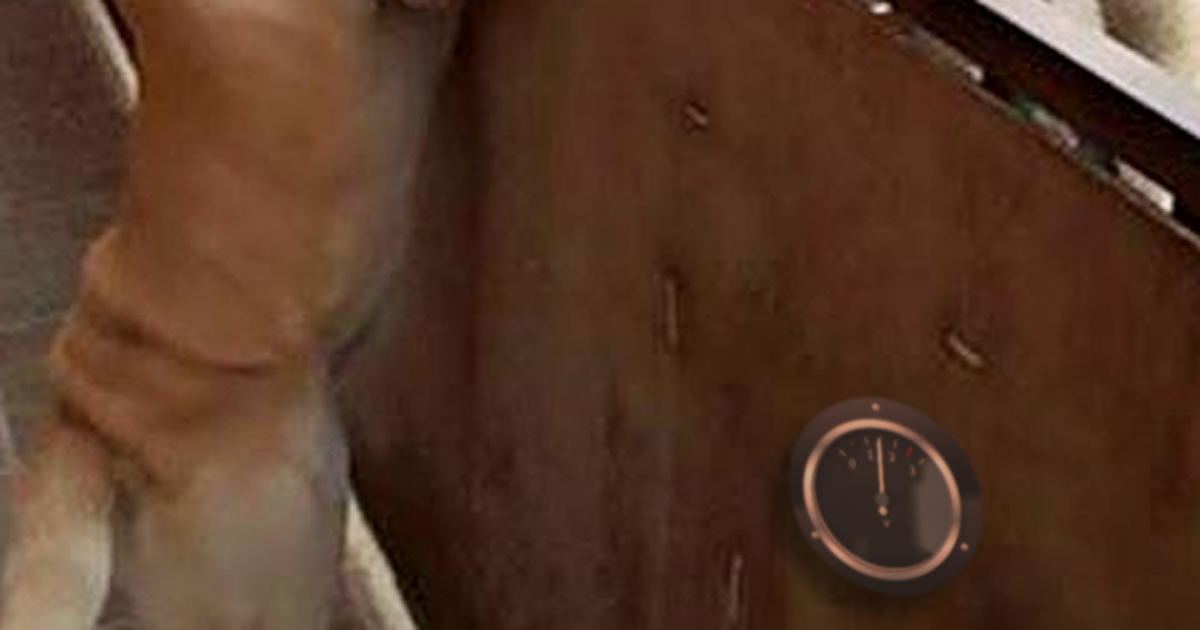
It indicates **1.5** V
